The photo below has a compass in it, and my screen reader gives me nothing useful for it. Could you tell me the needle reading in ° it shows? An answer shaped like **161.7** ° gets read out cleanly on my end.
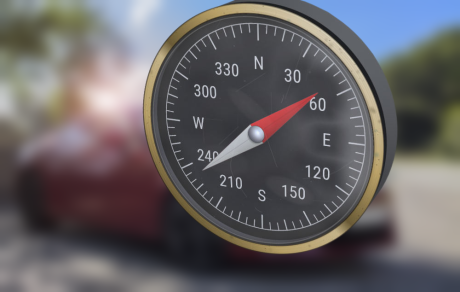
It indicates **52.5** °
